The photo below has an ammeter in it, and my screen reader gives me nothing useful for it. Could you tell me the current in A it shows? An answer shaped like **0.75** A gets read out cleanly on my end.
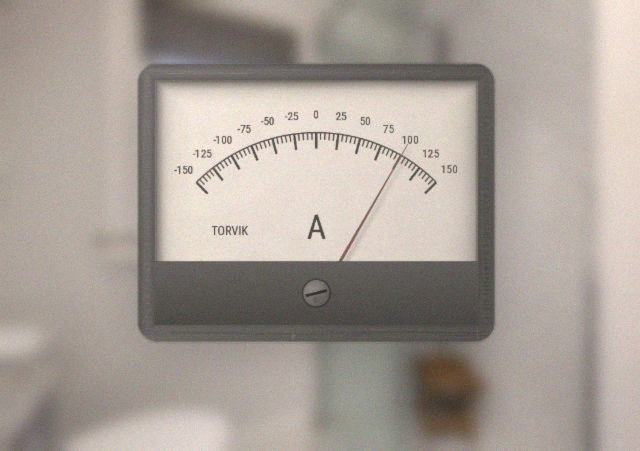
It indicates **100** A
